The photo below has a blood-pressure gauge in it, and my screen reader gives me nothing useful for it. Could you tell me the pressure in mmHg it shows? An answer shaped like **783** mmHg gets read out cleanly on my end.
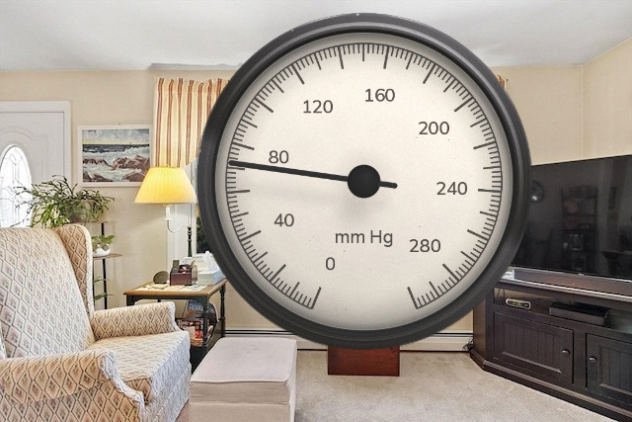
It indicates **72** mmHg
